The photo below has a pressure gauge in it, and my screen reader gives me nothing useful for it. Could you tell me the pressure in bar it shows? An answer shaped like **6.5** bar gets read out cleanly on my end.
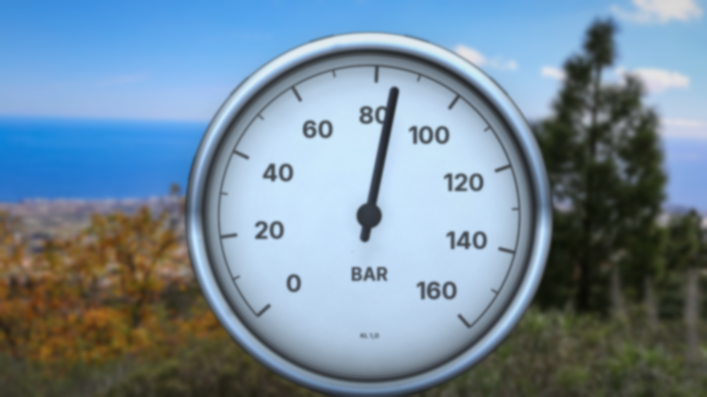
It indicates **85** bar
